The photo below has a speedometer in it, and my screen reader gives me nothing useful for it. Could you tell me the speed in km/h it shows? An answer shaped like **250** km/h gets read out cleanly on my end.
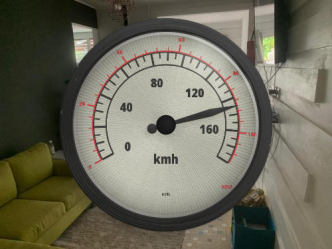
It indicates **145** km/h
